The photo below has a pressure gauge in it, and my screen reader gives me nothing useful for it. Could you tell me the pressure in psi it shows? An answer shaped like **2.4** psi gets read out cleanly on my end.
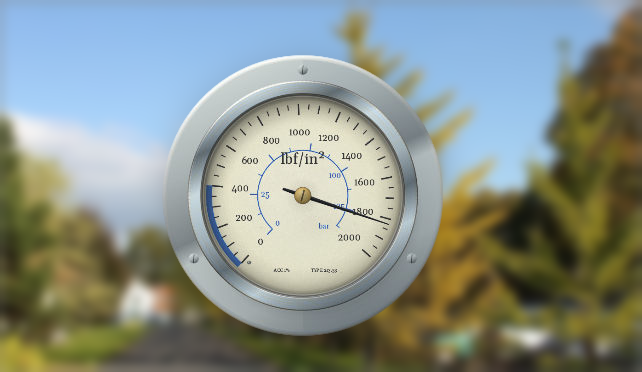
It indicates **1825** psi
